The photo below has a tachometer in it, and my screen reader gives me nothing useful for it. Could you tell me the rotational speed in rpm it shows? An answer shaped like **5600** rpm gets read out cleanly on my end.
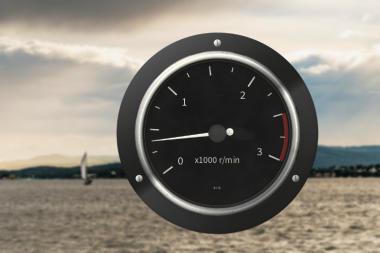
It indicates **375** rpm
